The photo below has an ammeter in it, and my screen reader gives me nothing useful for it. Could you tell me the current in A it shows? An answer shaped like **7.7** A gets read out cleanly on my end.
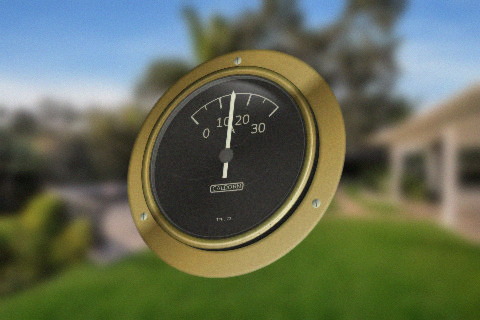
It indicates **15** A
